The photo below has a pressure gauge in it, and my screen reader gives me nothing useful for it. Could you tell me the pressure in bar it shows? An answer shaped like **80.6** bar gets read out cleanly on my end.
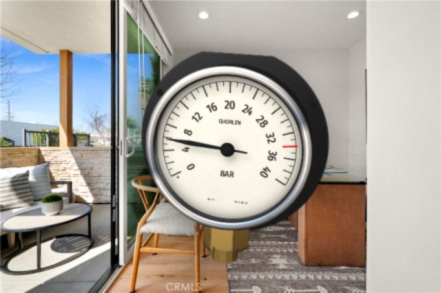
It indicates **6** bar
